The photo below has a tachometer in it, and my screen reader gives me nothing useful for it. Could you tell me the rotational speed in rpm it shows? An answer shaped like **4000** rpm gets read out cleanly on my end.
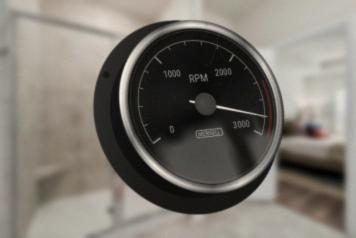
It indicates **2800** rpm
